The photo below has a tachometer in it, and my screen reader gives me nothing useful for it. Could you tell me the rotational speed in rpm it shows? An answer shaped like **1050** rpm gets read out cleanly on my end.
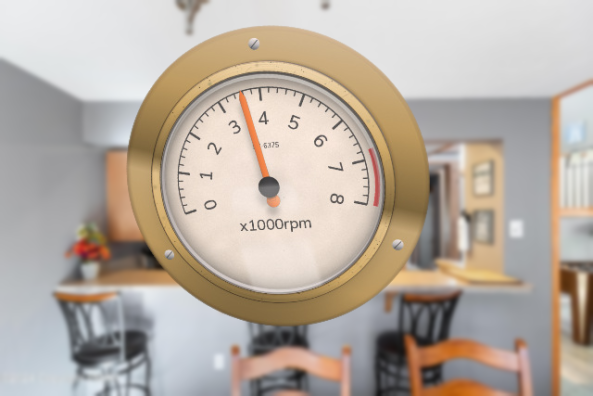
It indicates **3600** rpm
